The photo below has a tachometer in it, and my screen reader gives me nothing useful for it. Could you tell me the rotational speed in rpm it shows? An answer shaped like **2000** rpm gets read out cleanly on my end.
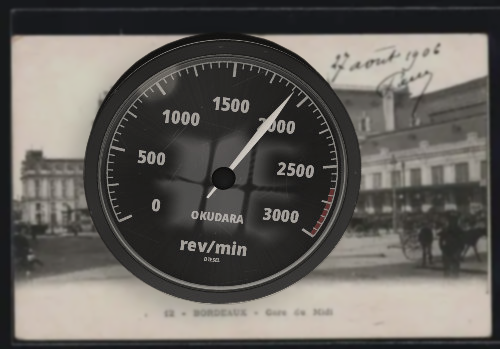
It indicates **1900** rpm
